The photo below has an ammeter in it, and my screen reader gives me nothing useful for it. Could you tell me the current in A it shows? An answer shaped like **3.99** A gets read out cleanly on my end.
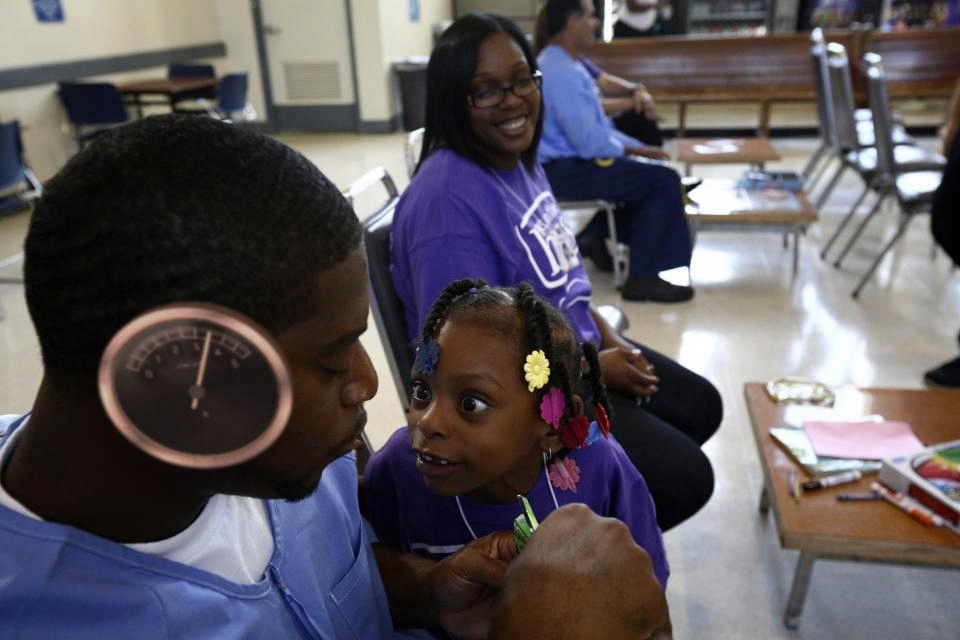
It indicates **3.5** A
